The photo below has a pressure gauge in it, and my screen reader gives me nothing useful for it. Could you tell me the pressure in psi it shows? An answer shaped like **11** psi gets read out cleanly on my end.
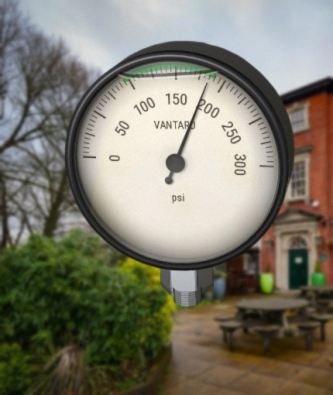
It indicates **185** psi
